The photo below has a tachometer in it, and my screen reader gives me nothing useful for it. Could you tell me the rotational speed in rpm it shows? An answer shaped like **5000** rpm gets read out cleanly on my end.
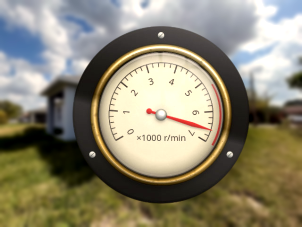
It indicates **6600** rpm
